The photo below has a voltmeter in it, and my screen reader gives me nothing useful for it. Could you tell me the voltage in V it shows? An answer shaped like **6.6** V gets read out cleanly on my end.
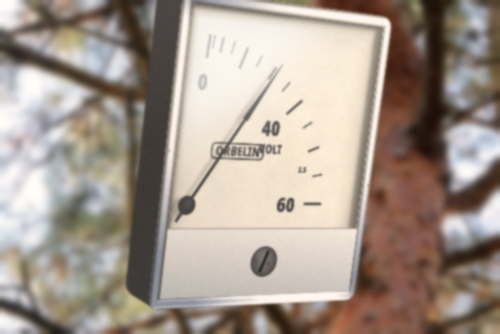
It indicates **30** V
